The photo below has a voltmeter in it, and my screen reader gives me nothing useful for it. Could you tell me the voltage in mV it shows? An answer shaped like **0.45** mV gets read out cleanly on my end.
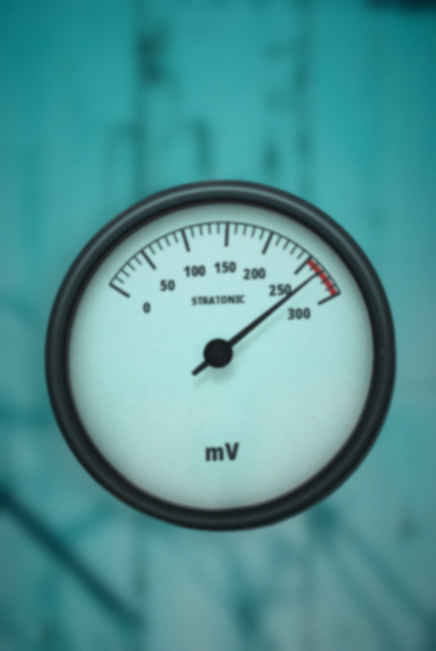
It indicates **270** mV
